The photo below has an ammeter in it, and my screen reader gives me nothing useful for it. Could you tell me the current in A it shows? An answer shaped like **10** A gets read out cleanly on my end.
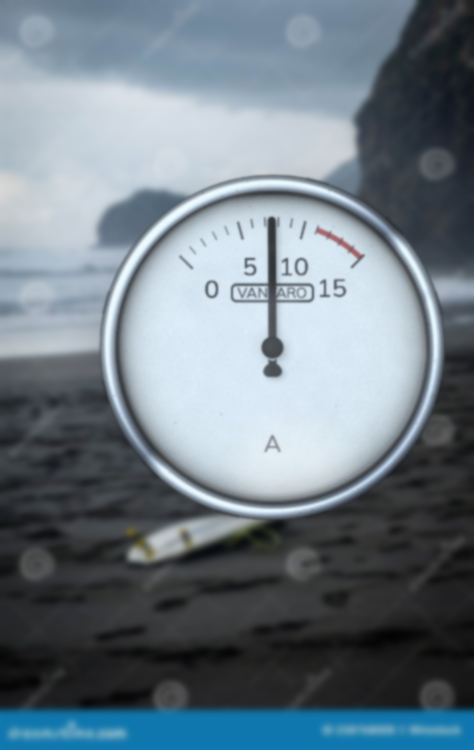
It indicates **7.5** A
